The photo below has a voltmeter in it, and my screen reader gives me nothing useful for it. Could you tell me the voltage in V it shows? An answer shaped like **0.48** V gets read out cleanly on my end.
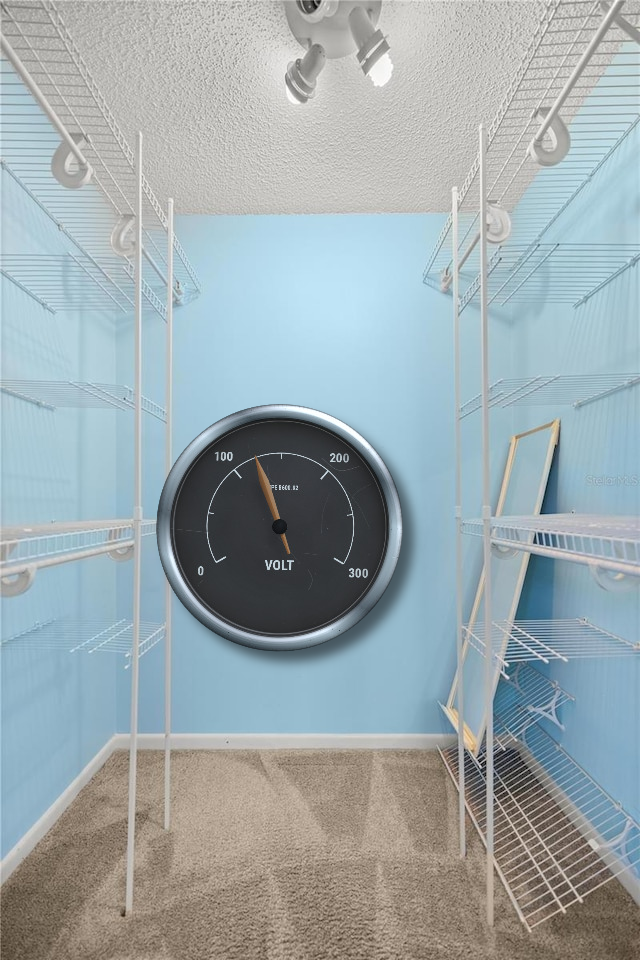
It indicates **125** V
